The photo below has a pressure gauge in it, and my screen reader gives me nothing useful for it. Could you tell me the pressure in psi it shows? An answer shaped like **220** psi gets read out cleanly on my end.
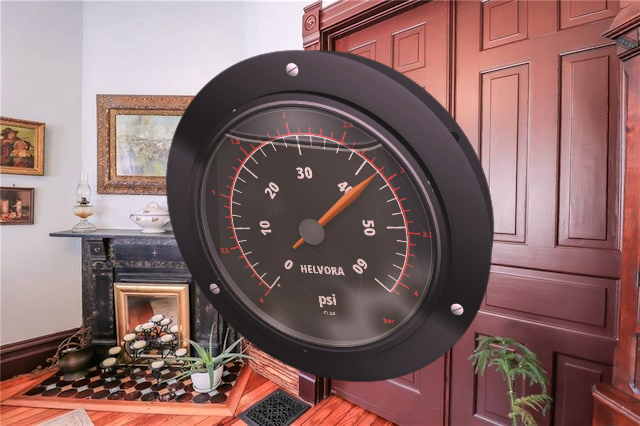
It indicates **42** psi
